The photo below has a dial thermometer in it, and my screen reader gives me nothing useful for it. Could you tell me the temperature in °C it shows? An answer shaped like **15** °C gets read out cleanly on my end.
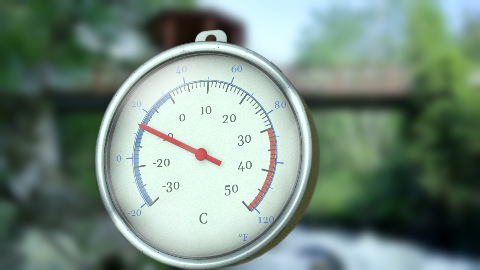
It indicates **-10** °C
